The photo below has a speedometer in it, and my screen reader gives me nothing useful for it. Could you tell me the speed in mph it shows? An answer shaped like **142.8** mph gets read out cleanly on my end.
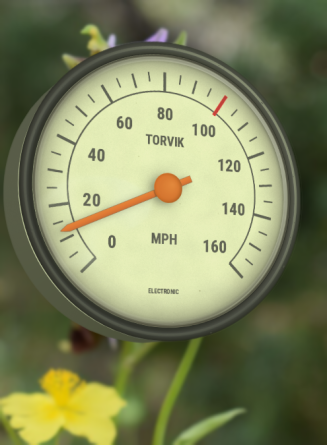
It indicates **12.5** mph
